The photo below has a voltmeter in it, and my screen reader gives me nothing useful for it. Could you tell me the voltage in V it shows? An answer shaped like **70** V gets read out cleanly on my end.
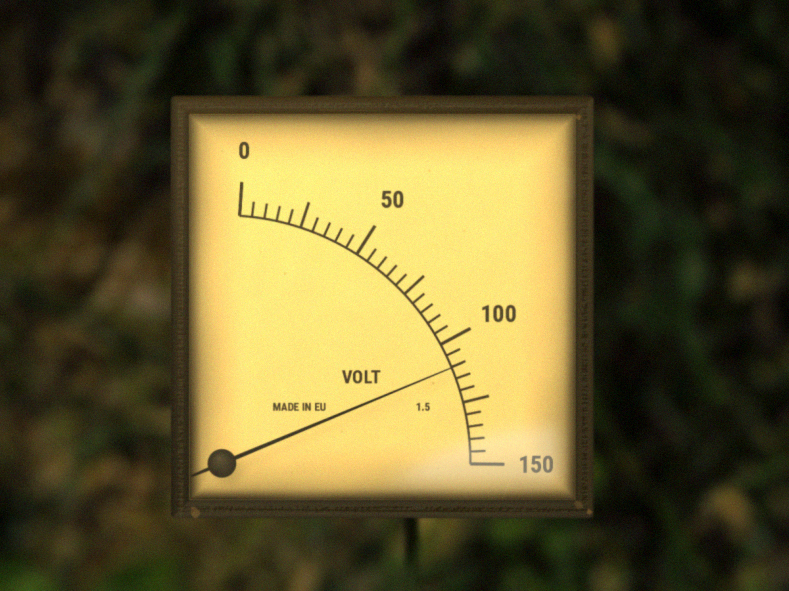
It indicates **110** V
